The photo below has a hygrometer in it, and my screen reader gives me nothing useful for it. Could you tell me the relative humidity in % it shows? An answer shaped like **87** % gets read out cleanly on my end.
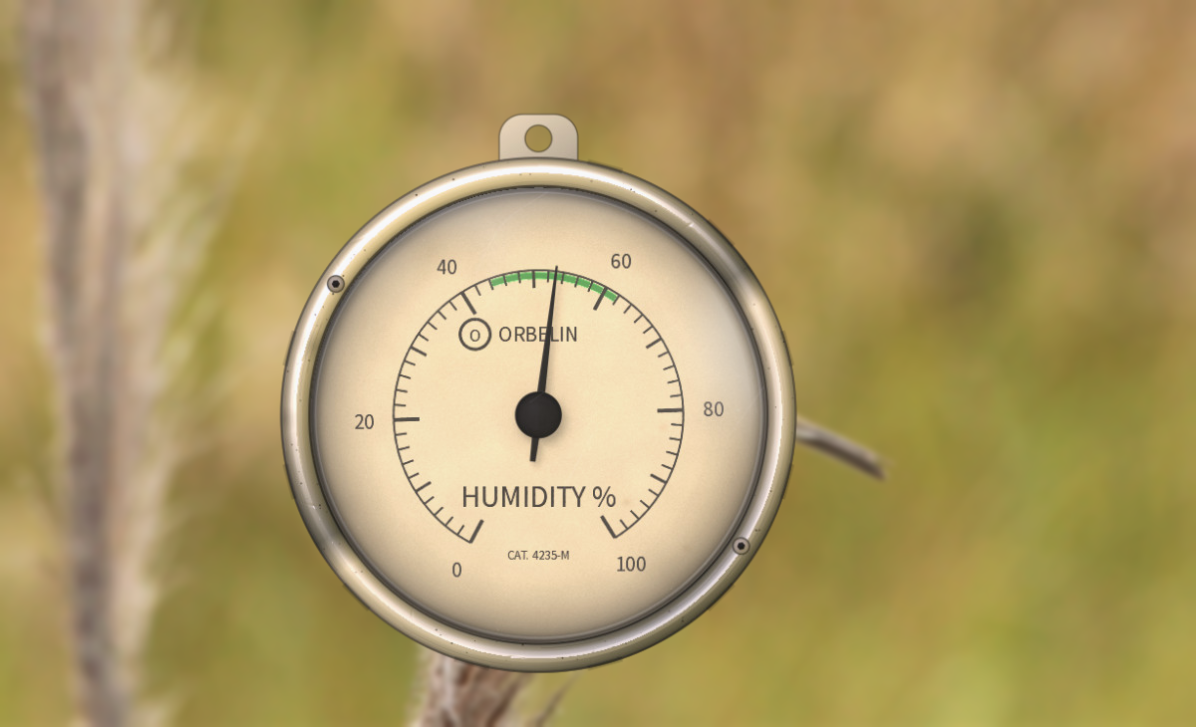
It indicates **53** %
